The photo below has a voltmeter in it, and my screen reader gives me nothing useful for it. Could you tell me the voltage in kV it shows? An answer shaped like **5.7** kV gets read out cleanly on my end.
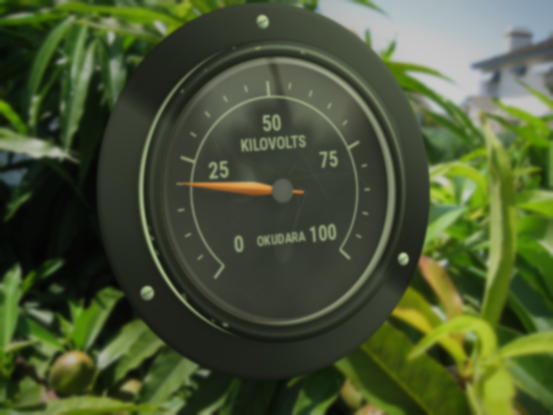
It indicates **20** kV
